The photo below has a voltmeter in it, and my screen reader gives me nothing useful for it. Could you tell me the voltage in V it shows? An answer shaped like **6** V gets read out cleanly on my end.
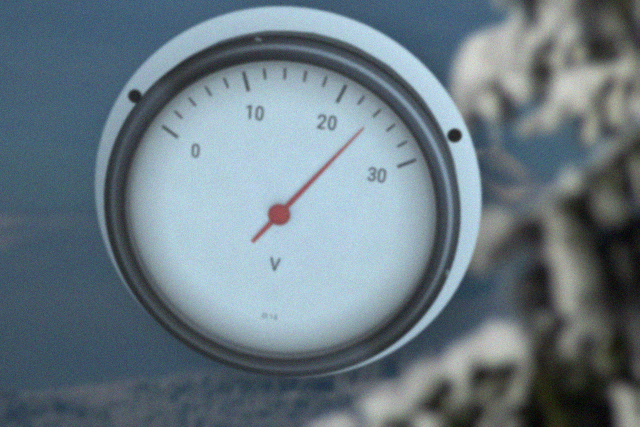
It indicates **24** V
